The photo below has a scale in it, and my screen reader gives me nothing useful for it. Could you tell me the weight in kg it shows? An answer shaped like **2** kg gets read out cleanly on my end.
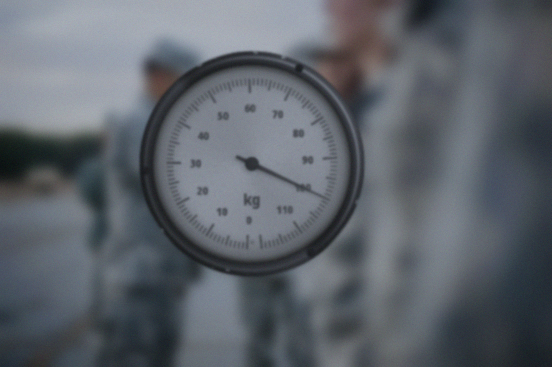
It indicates **100** kg
